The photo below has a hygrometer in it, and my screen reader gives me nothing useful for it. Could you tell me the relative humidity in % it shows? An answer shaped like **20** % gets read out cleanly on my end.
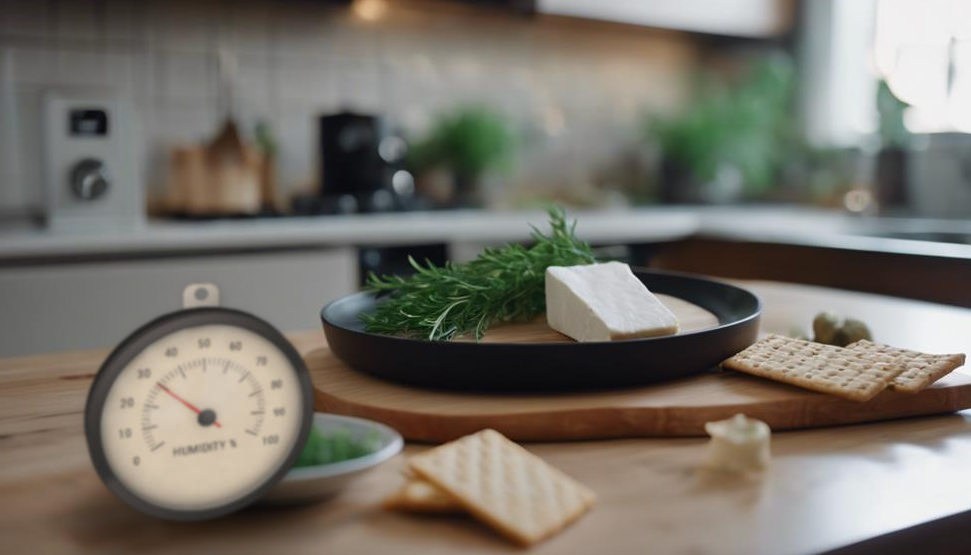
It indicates **30** %
